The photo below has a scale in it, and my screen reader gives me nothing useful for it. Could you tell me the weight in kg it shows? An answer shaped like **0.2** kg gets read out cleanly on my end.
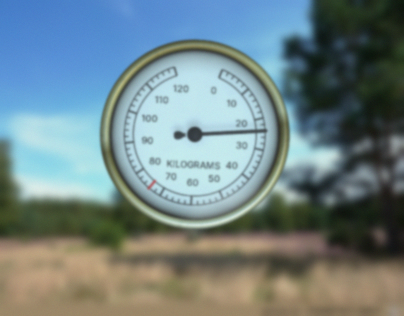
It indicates **24** kg
